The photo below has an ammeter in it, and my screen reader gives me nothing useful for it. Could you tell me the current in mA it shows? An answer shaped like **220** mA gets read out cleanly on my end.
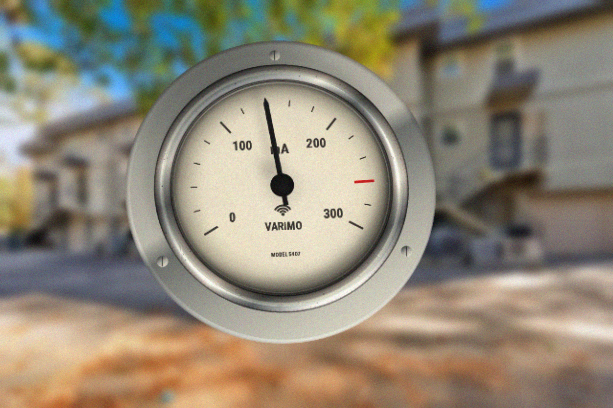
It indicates **140** mA
